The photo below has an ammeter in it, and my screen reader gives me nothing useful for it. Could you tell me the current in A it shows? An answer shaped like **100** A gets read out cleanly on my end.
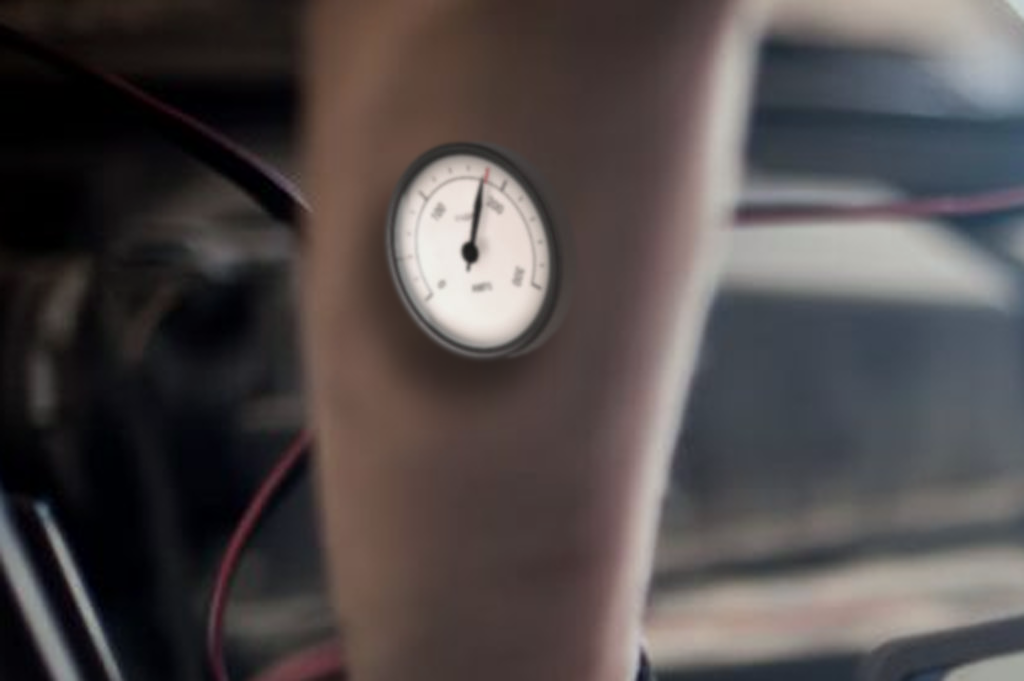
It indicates **180** A
